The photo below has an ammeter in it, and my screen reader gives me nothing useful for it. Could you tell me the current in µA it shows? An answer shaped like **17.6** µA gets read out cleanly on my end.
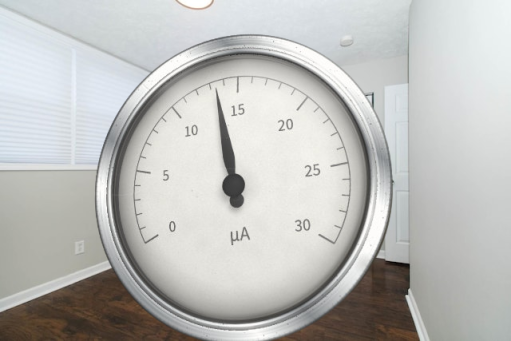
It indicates **13.5** µA
